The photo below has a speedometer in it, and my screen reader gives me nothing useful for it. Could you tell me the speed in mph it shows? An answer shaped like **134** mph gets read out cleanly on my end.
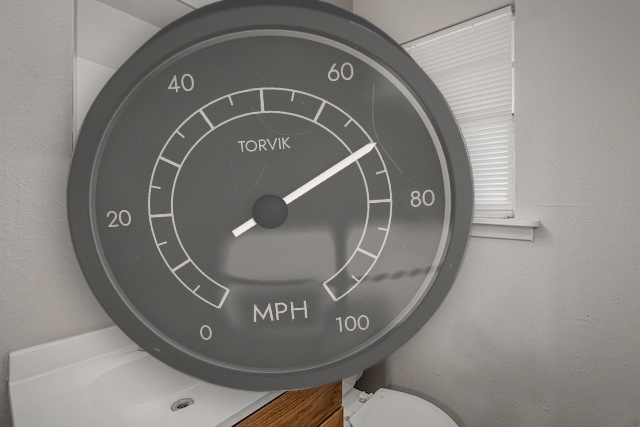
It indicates **70** mph
